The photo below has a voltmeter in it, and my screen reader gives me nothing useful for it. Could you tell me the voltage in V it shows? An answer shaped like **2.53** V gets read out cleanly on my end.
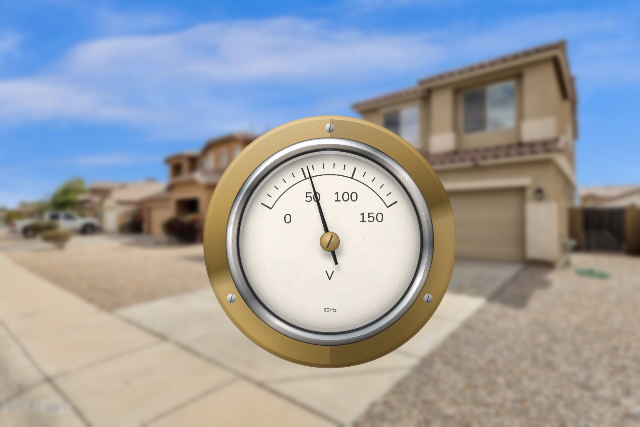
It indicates **55** V
